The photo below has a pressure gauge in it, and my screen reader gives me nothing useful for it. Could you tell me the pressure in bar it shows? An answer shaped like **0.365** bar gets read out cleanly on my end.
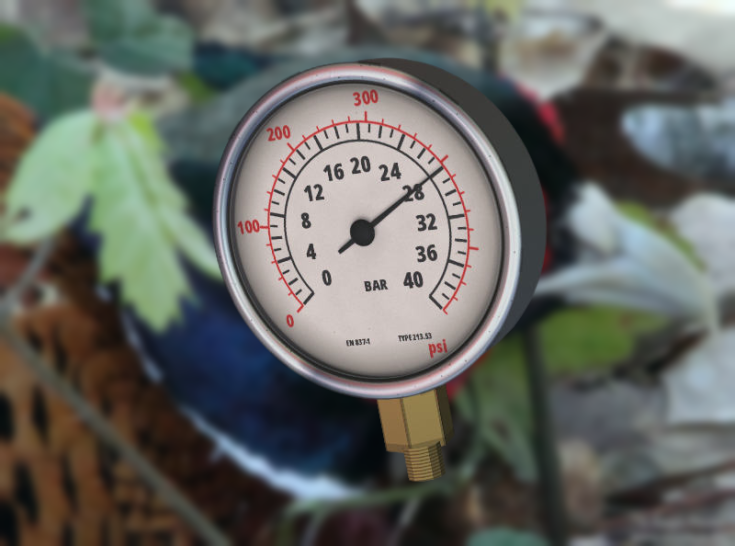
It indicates **28** bar
